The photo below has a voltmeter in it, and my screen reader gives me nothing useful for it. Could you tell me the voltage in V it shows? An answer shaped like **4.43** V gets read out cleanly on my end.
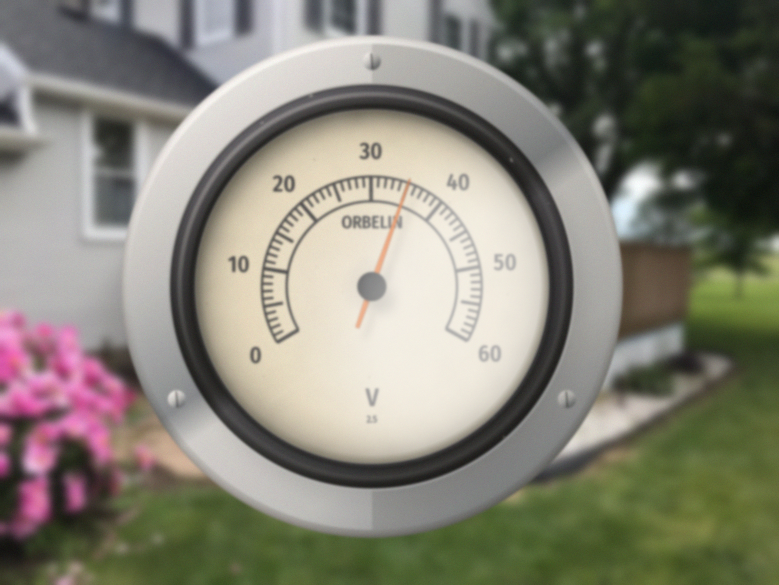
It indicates **35** V
